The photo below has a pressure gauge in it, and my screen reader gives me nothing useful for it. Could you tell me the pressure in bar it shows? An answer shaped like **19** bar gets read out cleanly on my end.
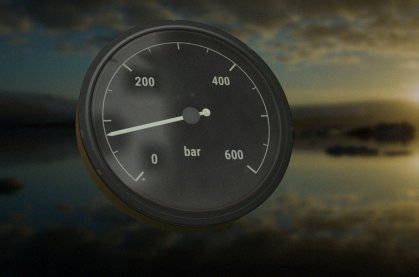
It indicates **75** bar
